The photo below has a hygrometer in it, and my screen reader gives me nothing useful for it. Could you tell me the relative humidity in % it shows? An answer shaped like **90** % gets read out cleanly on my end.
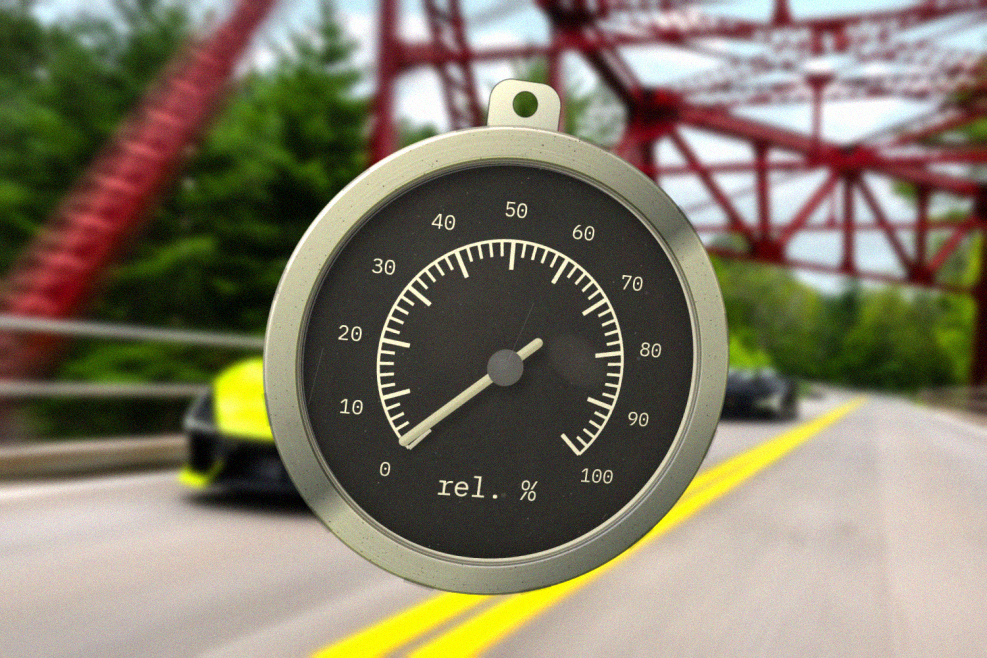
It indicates **2** %
